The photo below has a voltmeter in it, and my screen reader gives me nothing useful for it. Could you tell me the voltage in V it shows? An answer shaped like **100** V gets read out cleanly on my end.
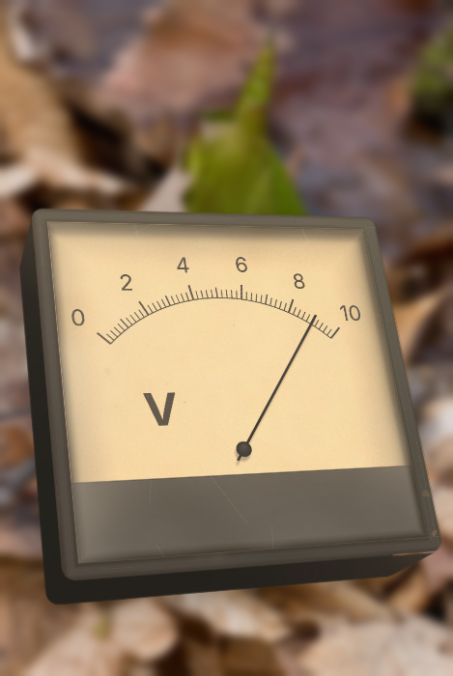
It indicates **9** V
